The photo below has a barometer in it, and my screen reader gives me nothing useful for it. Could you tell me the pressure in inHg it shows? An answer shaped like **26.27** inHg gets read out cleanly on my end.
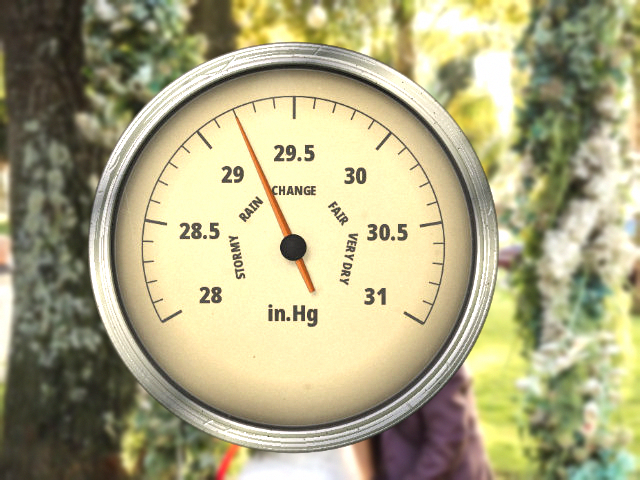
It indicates **29.2** inHg
